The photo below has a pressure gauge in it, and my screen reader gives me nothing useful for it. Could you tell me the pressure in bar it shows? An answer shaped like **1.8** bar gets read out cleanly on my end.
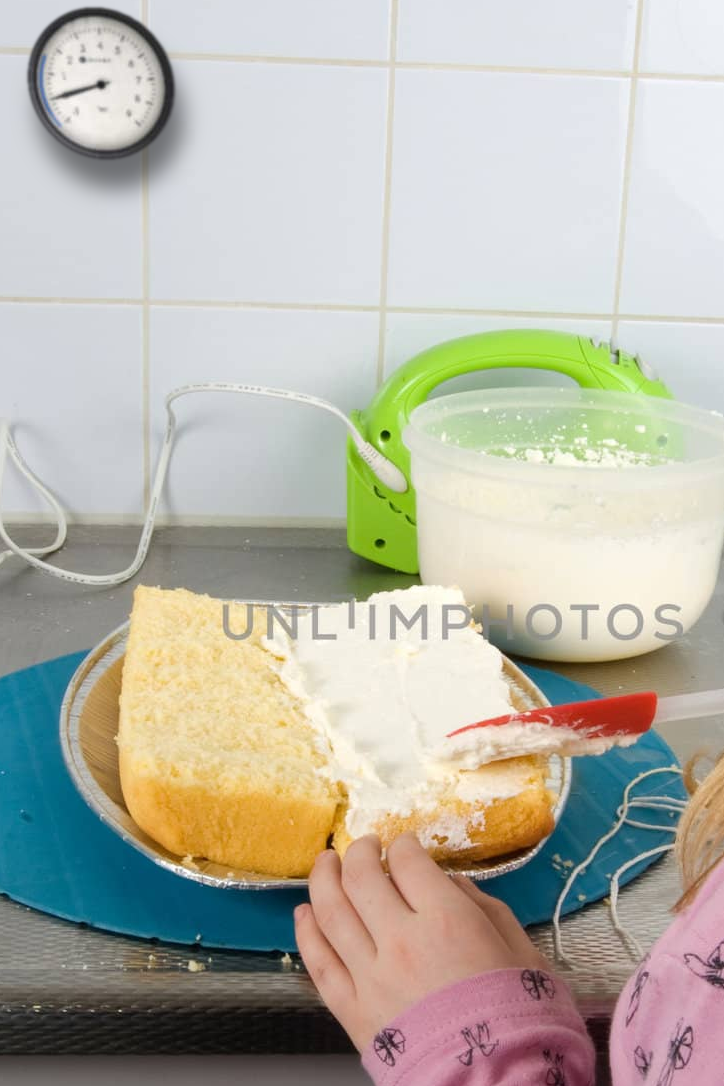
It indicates **0** bar
